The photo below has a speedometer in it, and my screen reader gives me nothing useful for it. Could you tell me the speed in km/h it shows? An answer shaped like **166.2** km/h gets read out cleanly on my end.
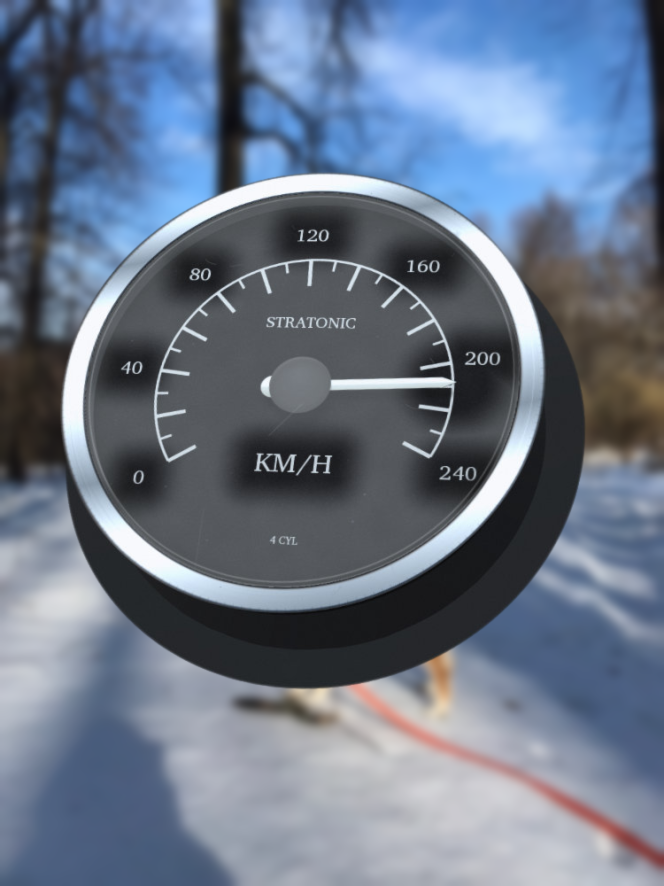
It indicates **210** km/h
